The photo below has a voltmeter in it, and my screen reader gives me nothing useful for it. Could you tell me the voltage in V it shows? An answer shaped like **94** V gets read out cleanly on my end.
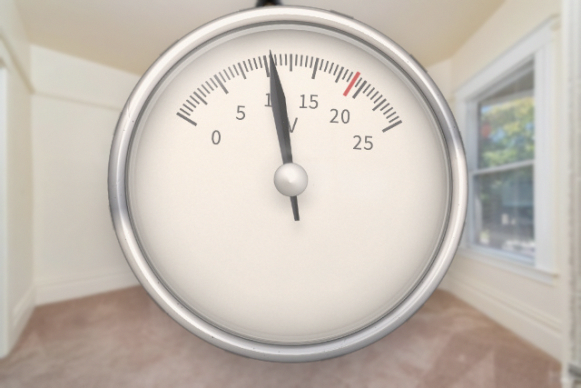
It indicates **10.5** V
